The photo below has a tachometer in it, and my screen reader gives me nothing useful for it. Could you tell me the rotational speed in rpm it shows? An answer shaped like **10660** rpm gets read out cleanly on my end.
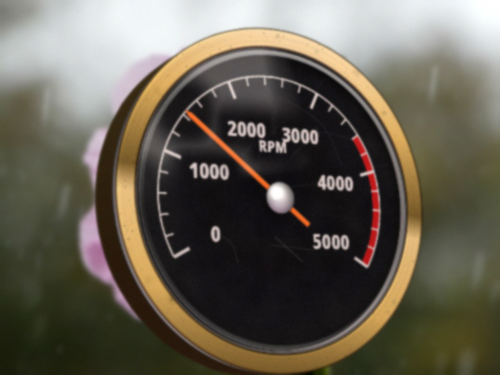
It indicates **1400** rpm
